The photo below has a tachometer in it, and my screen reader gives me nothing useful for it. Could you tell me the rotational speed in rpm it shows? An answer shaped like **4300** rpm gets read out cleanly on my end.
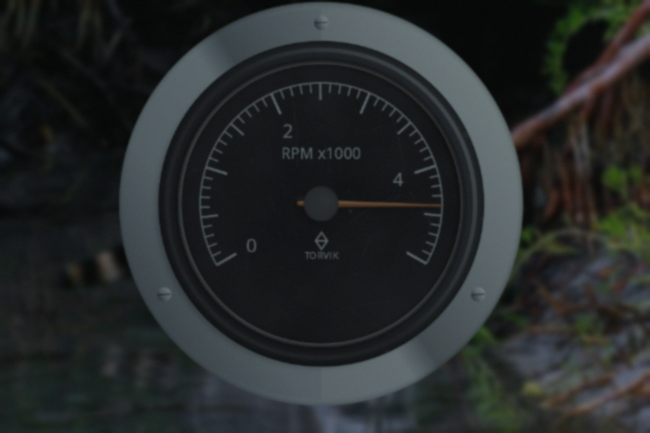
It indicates **4400** rpm
